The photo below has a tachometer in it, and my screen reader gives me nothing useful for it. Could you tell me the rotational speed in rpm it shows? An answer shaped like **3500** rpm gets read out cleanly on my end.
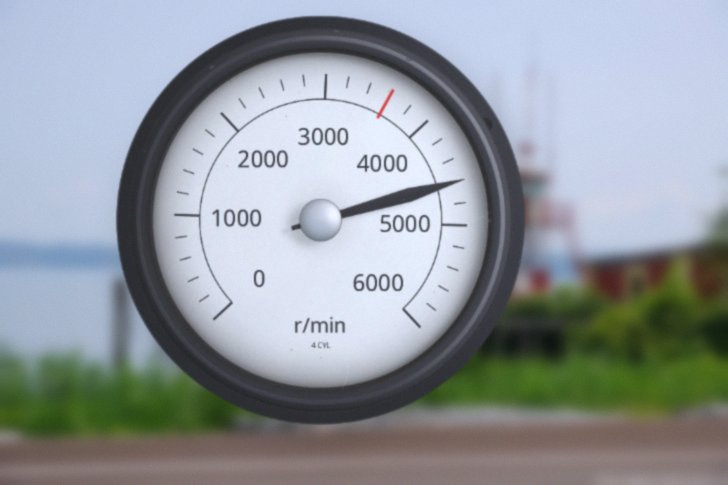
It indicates **4600** rpm
